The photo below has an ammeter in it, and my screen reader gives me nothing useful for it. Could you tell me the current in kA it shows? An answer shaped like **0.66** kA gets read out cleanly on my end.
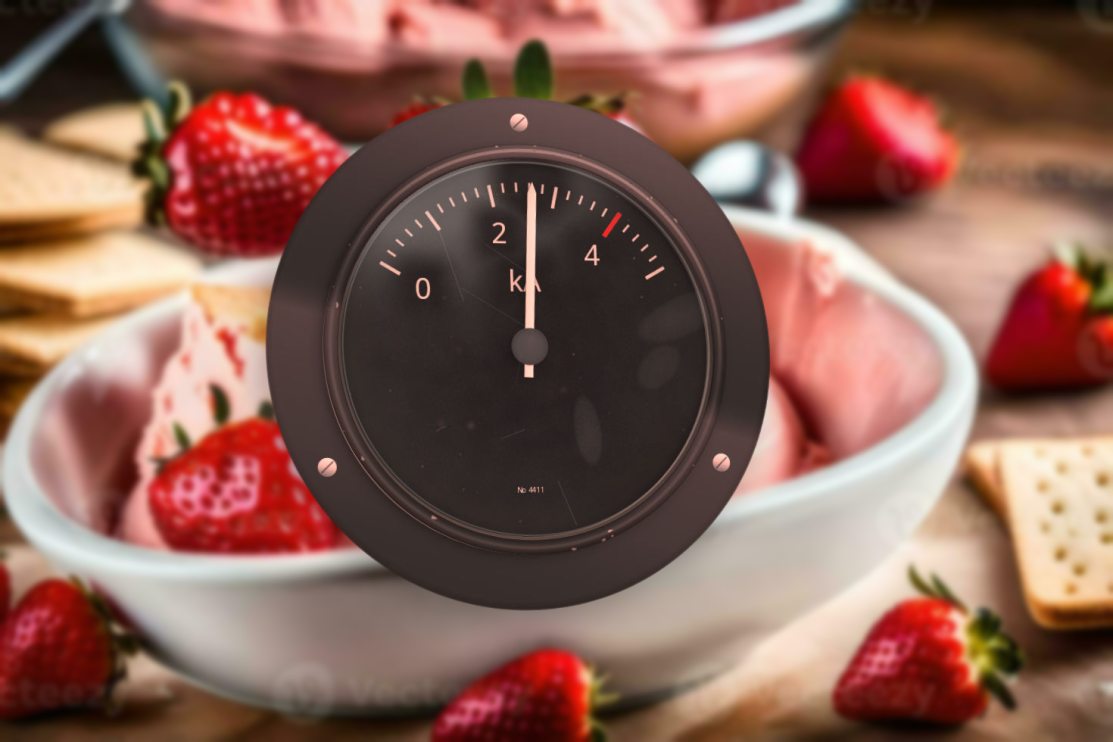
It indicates **2.6** kA
